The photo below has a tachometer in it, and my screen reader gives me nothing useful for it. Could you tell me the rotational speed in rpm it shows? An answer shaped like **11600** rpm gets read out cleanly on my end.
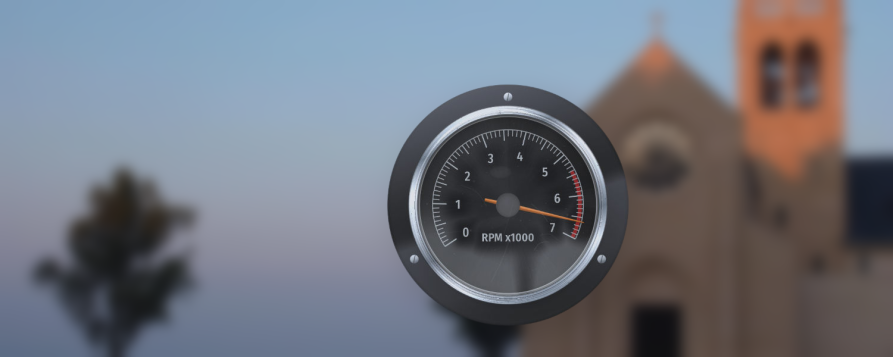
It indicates **6600** rpm
